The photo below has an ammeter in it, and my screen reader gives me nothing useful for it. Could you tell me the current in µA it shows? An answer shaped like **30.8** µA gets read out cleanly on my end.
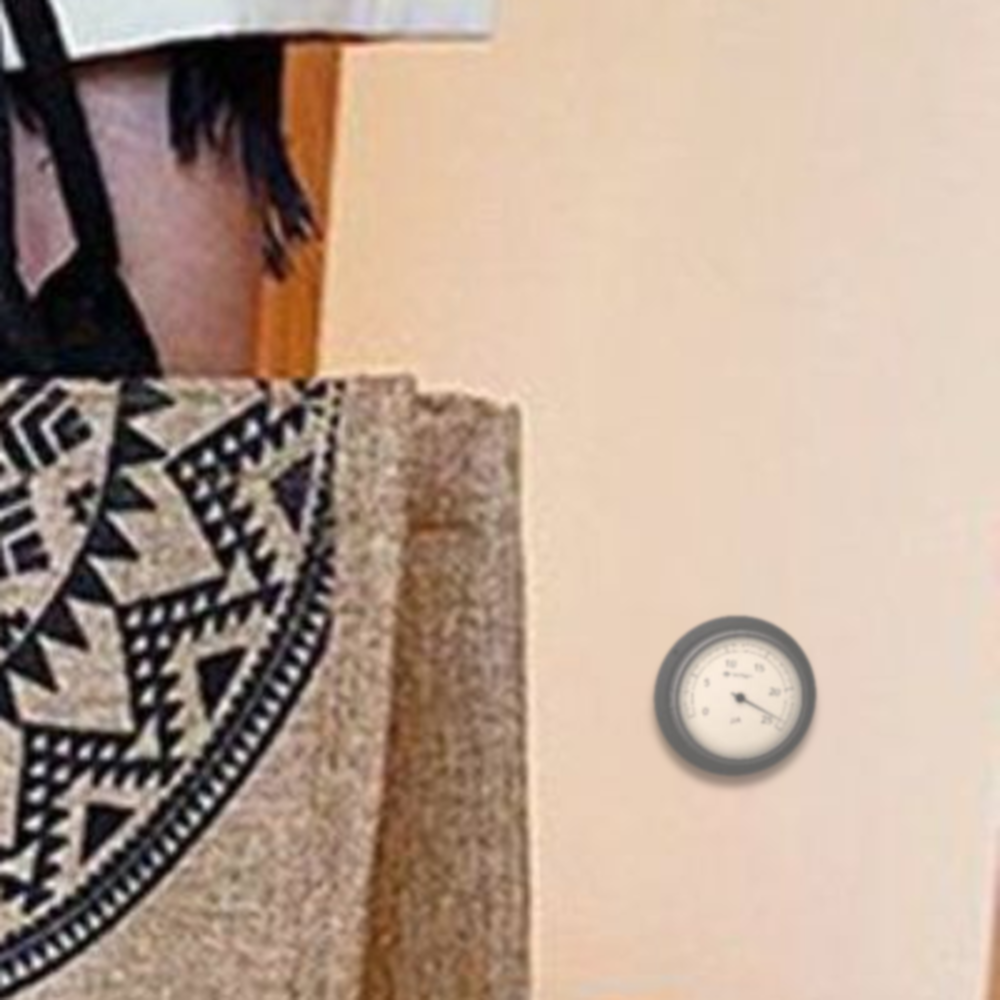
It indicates **24** µA
